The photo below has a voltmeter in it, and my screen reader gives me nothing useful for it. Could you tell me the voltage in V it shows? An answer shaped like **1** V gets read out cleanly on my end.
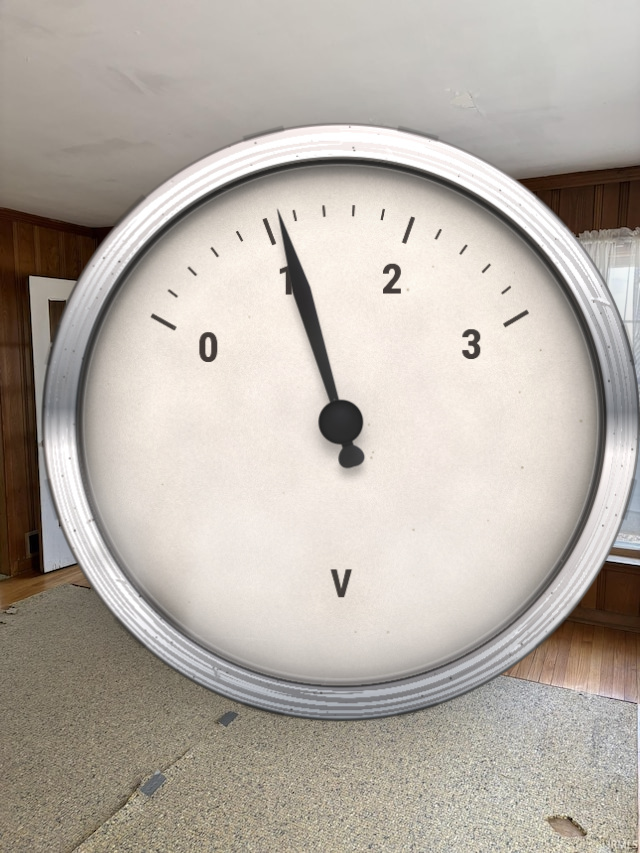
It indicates **1.1** V
